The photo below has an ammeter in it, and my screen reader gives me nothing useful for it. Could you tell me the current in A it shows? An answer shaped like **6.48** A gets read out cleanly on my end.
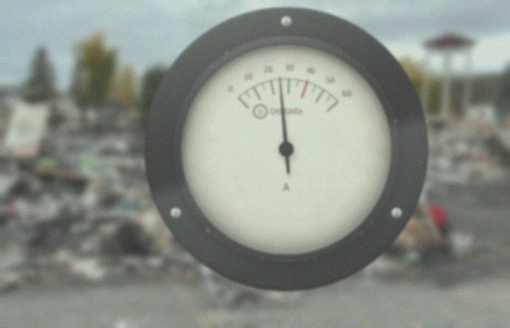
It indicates **25** A
